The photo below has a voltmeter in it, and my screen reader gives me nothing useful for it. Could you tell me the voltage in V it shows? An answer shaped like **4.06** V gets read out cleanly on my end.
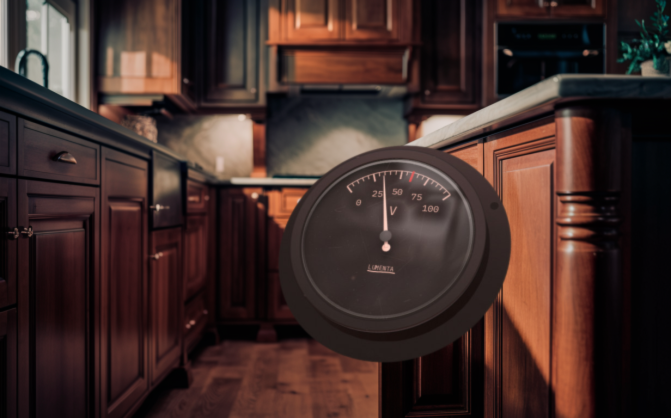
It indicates **35** V
